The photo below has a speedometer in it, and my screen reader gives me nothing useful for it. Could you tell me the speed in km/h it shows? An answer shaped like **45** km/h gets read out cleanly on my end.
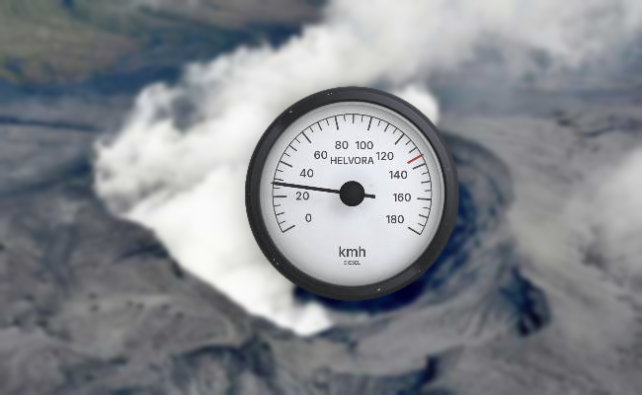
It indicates **27.5** km/h
